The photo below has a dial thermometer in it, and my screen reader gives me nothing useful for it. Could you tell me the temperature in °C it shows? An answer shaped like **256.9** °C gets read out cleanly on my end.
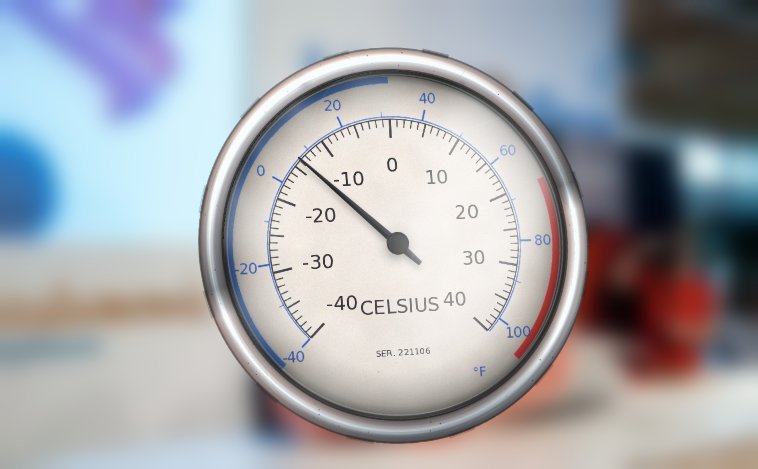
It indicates **-14** °C
